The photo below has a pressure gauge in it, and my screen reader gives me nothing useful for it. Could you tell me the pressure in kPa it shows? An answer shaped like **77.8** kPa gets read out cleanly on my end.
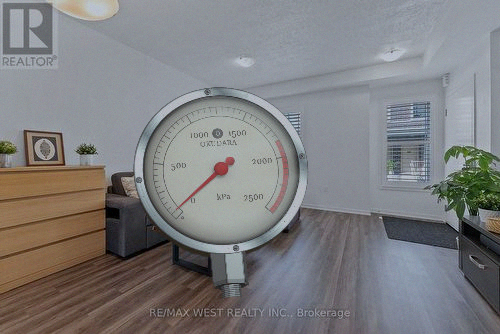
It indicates **50** kPa
